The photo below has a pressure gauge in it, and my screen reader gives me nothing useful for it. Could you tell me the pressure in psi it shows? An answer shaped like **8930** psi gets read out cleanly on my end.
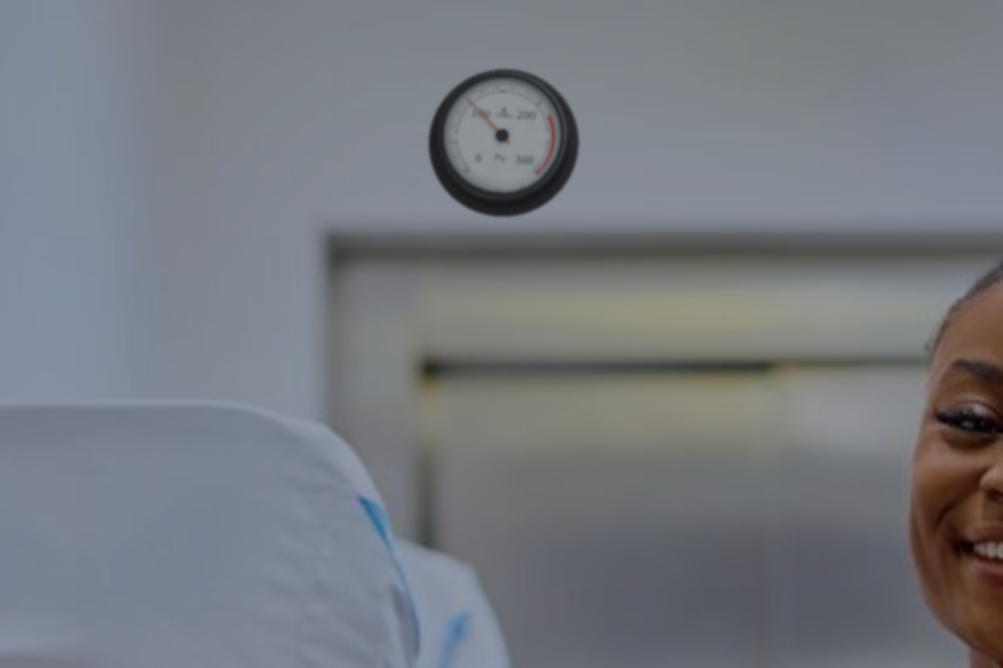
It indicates **100** psi
